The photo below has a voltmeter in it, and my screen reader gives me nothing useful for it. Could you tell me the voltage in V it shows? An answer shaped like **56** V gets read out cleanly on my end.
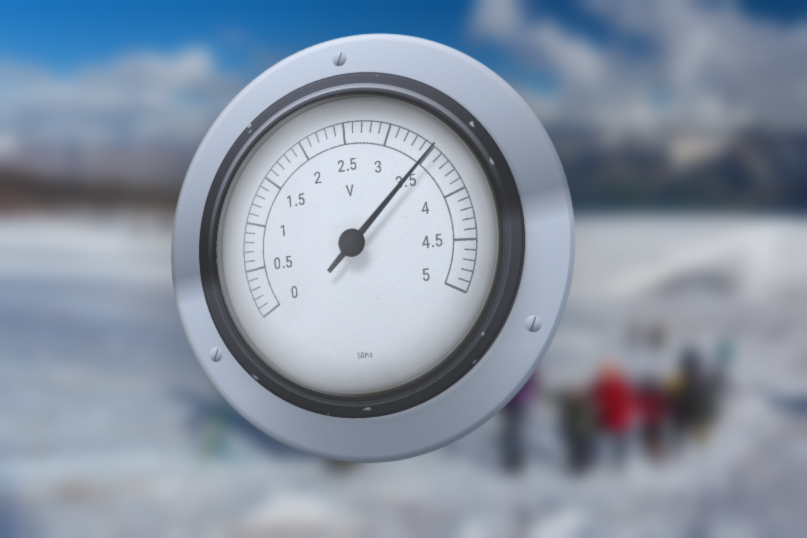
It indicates **3.5** V
